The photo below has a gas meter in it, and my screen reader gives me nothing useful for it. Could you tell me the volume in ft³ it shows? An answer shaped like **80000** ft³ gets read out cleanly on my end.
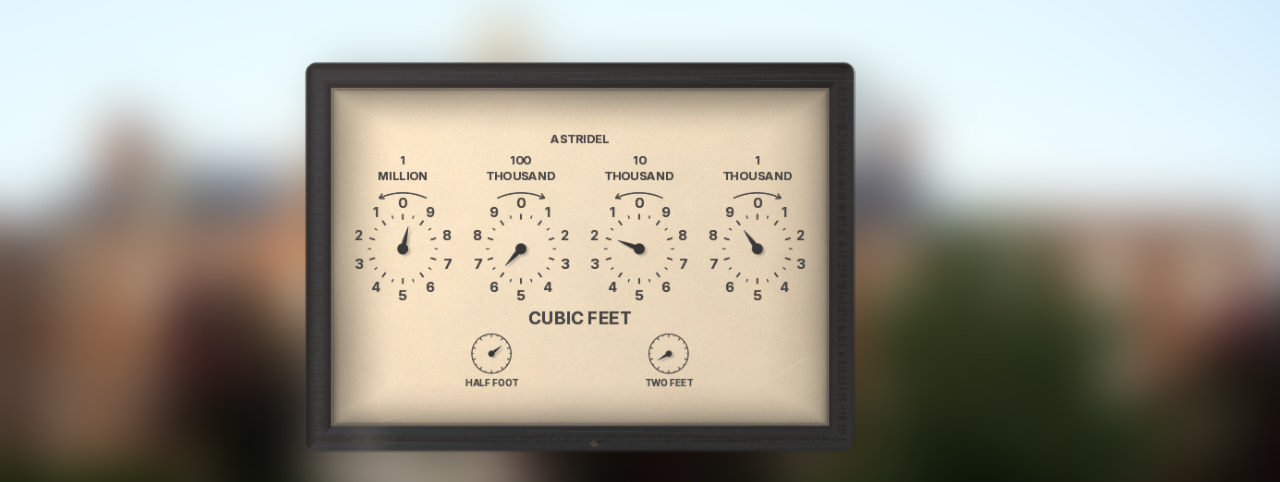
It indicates **961900** ft³
